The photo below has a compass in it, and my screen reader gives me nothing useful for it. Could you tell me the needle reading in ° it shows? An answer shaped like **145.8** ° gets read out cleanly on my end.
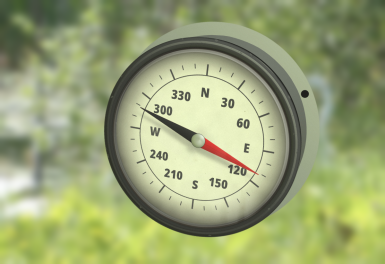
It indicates **110** °
